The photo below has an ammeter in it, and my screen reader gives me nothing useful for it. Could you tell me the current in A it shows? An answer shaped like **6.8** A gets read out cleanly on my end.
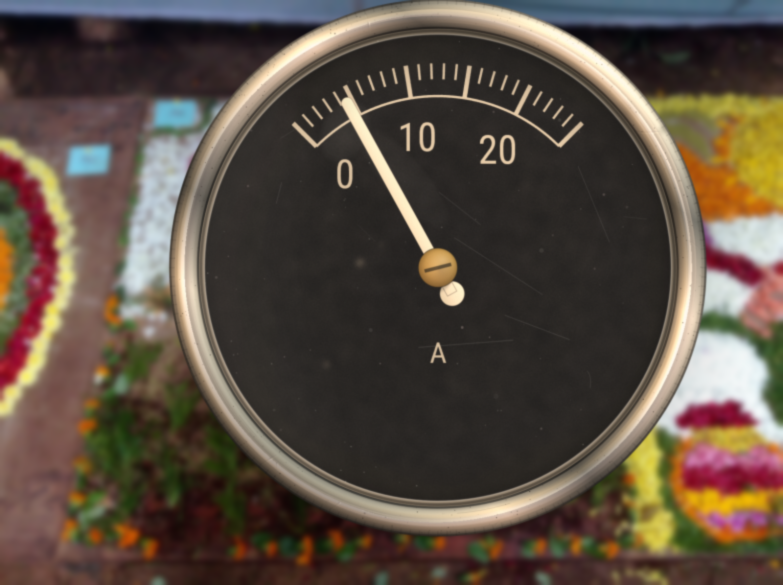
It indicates **4.5** A
